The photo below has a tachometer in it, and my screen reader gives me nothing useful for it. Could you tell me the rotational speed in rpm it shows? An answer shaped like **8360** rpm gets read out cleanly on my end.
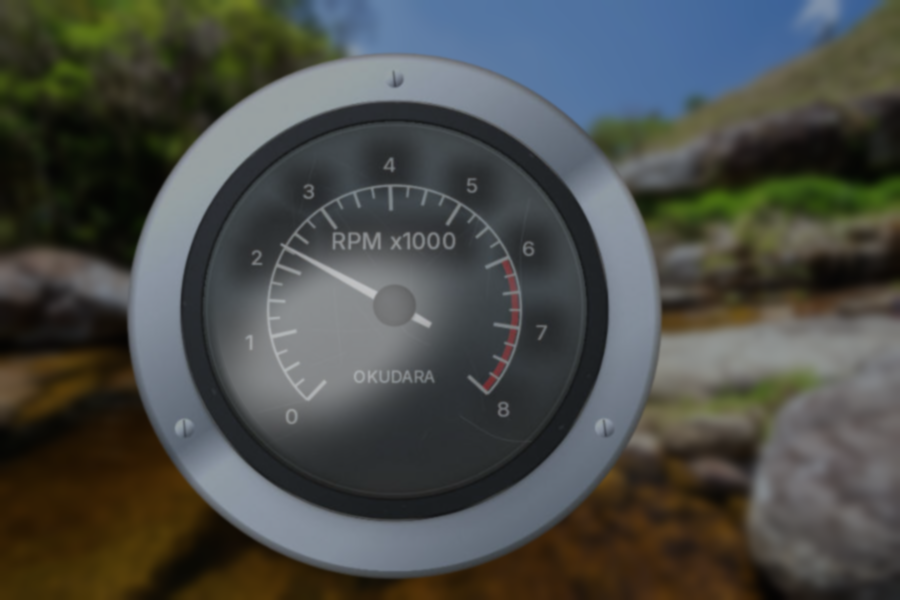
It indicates **2250** rpm
